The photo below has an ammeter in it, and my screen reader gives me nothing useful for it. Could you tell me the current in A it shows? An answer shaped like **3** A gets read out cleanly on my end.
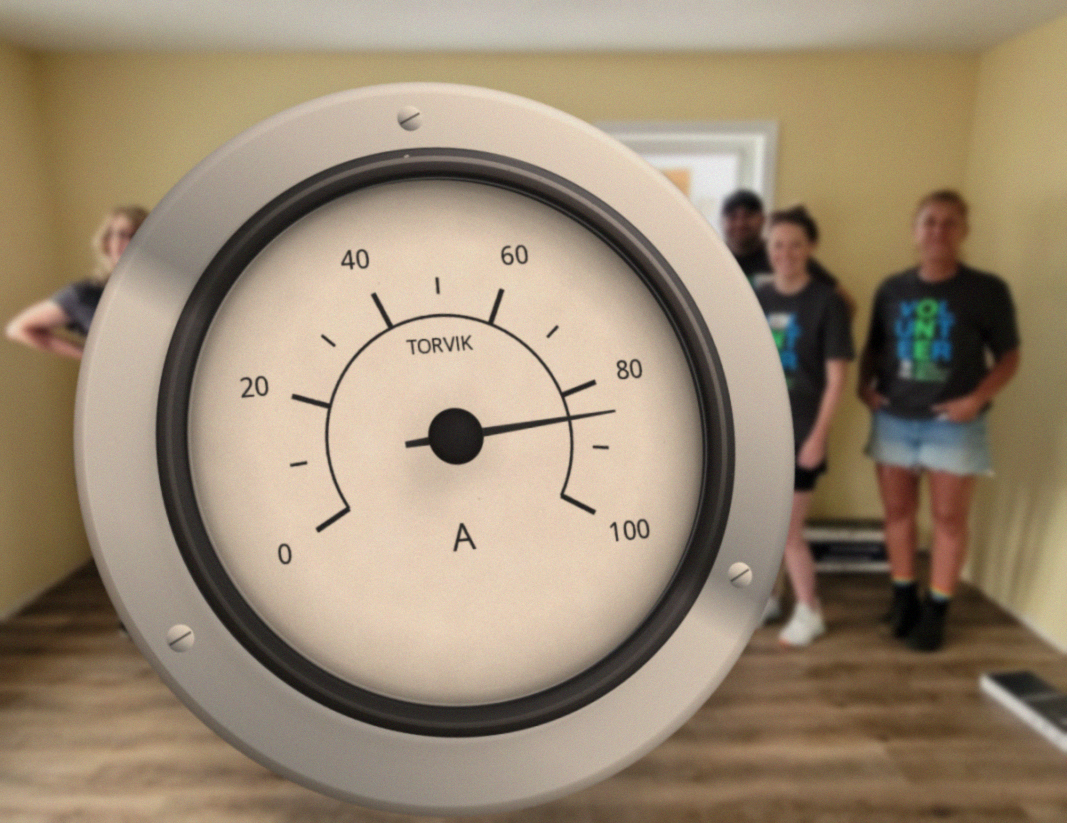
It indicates **85** A
